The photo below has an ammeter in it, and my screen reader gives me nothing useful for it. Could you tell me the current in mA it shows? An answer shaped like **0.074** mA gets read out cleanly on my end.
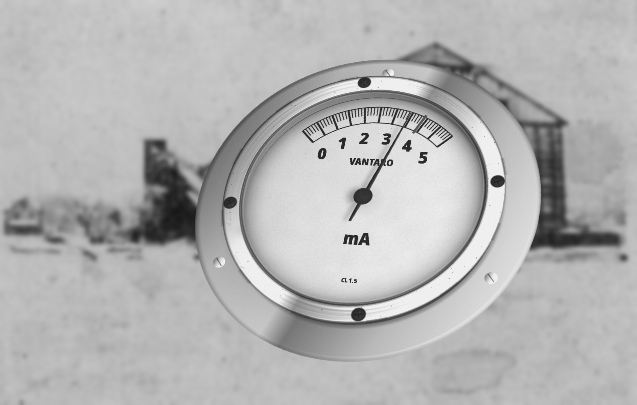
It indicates **3.5** mA
